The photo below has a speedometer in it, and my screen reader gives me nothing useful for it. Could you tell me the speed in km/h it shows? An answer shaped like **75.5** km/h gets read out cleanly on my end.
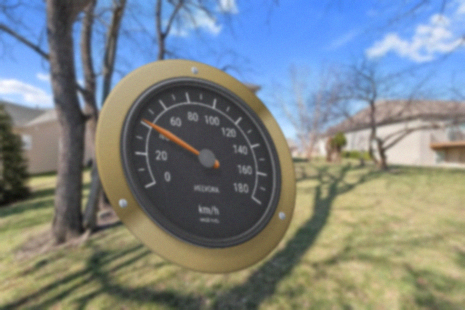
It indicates **40** km/h
